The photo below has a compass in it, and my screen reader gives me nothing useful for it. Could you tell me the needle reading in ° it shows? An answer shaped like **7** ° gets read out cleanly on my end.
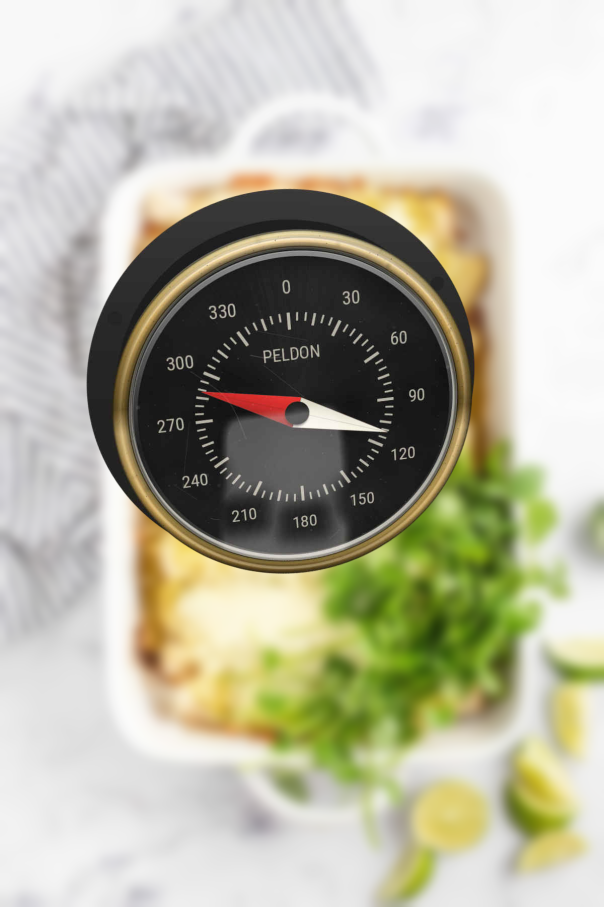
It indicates **290** °
